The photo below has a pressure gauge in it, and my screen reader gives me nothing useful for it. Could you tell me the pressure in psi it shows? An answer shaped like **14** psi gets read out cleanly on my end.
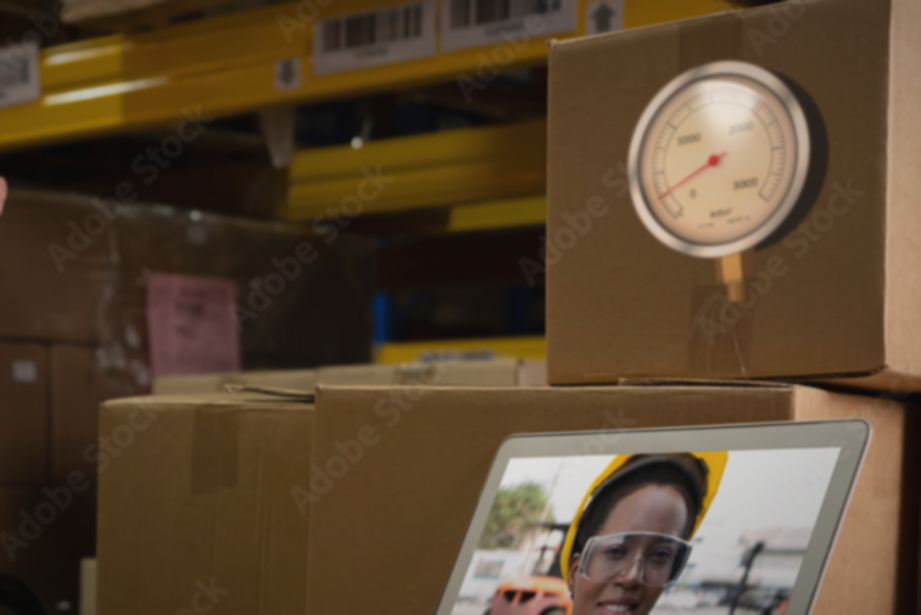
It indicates **250** psi
